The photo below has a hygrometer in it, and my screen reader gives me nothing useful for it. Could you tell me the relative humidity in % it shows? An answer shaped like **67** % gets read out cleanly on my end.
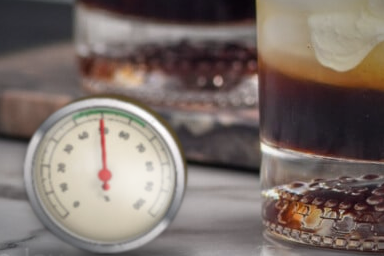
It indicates **50** %
